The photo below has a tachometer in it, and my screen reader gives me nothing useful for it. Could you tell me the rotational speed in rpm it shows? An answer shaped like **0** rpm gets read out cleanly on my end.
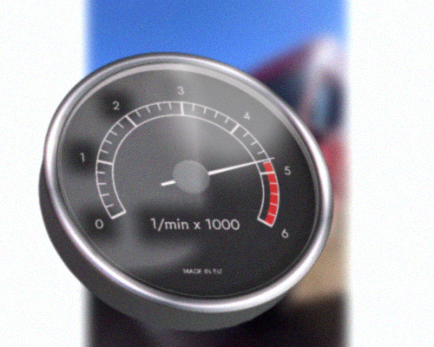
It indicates **4800** rpm
